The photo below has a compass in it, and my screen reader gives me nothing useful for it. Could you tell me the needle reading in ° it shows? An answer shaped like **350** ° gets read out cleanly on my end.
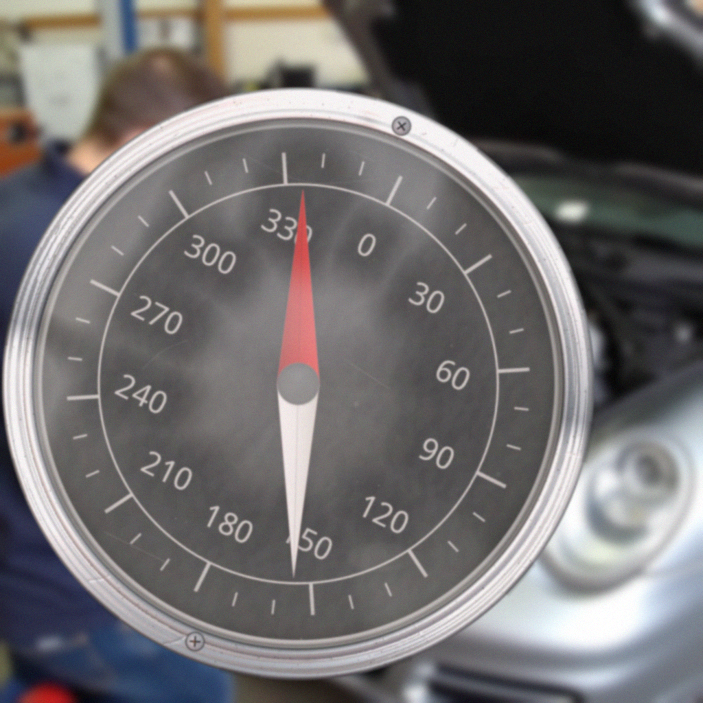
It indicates **335** °
